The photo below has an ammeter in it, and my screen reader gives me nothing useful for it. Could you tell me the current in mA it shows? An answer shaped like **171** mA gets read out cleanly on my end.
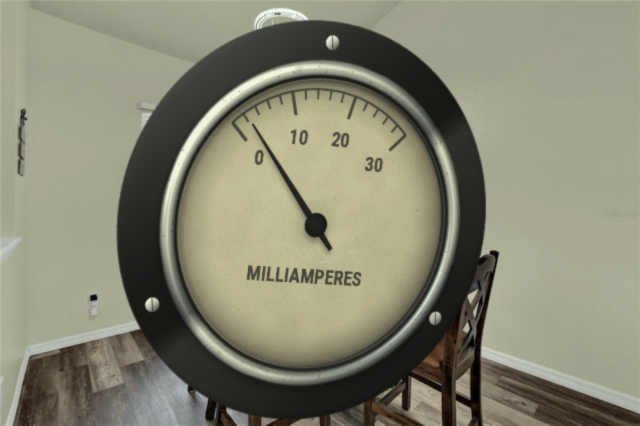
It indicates **2** mA
